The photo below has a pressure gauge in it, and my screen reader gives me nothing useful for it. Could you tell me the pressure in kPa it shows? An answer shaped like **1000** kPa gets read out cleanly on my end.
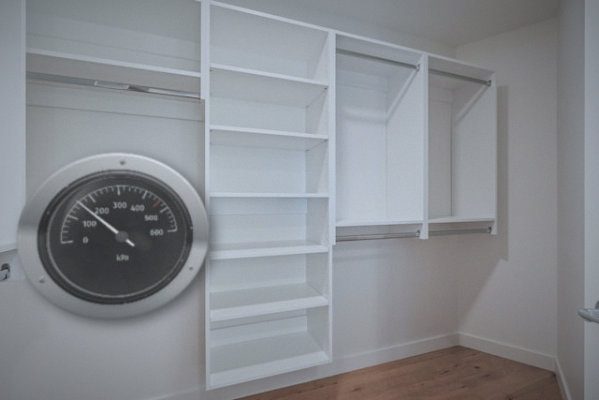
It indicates **160** kPa
